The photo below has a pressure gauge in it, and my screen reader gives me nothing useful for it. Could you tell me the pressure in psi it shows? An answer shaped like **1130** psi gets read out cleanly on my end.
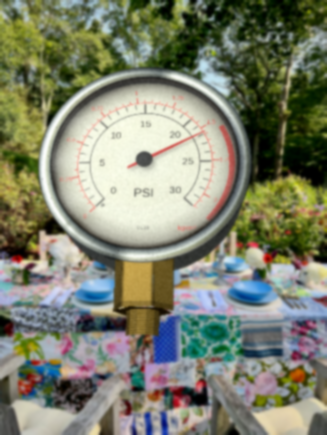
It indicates **22** psi
